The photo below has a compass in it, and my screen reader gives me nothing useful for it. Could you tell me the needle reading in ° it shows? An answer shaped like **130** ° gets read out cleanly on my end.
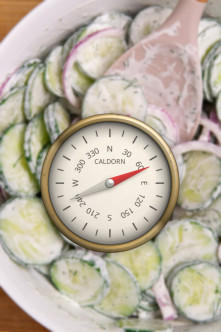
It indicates **67.5** °
